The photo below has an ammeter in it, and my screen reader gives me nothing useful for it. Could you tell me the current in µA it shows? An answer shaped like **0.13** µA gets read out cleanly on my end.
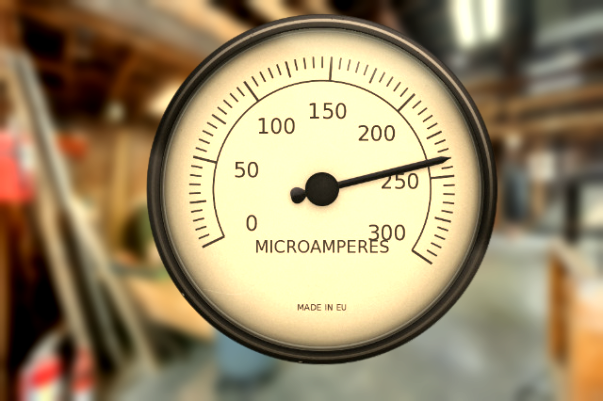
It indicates **240** µA
